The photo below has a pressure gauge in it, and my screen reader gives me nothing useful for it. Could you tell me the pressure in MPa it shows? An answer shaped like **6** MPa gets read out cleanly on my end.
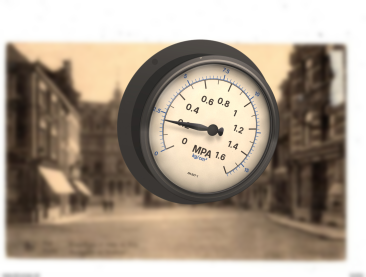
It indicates **0.2** MPa
